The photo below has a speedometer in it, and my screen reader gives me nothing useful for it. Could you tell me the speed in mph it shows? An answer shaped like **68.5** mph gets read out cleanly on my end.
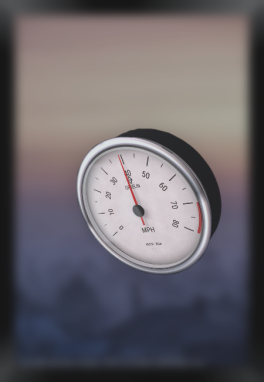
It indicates **40** mph
